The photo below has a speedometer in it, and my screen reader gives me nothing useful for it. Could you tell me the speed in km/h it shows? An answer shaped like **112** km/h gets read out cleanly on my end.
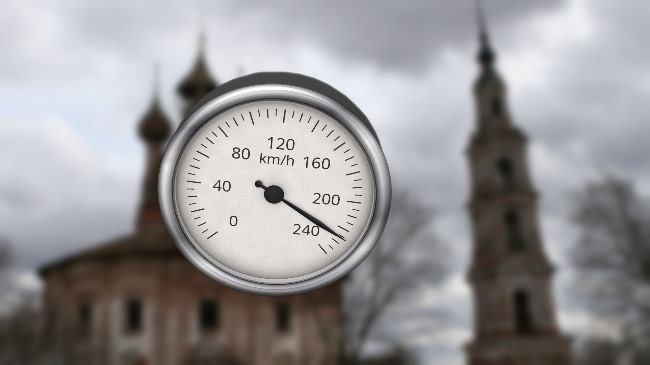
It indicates **225** km/h
